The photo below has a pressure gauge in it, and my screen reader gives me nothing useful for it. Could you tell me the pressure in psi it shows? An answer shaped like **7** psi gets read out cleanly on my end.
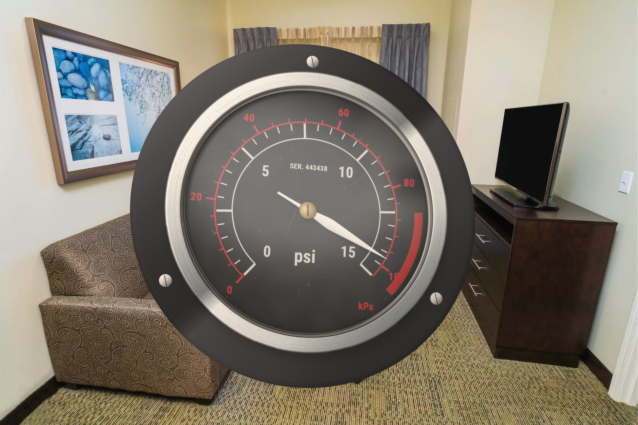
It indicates **14.25** psi
